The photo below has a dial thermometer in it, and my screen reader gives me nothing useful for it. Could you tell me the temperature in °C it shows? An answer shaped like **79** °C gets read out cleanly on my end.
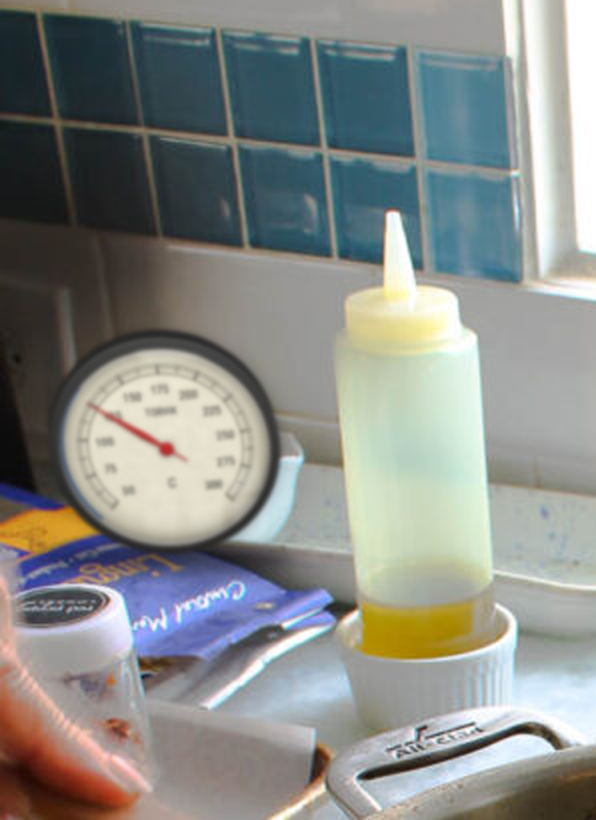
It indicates **125** °C
